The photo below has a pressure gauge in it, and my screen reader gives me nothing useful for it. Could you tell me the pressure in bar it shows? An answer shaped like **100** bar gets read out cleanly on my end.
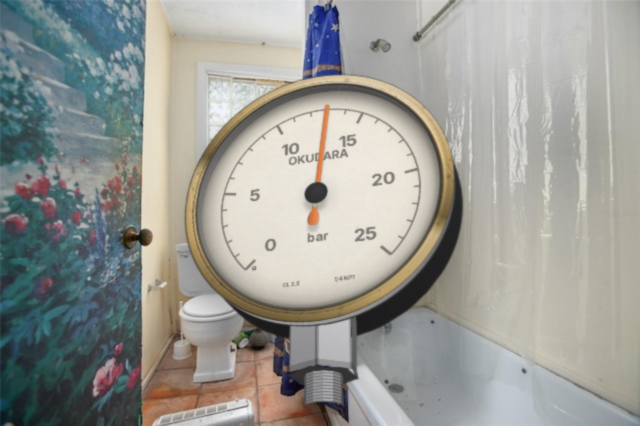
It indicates **13** bar
